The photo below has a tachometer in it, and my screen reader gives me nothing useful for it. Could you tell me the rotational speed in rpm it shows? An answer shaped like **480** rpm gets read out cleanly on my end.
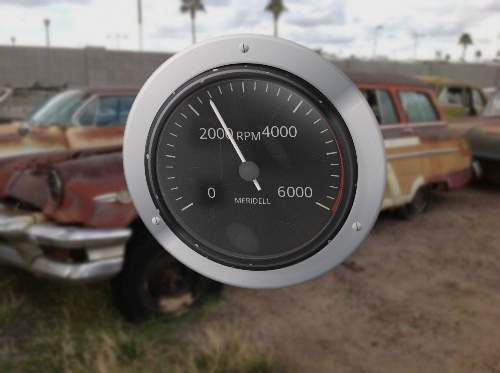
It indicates **2400** rpm
